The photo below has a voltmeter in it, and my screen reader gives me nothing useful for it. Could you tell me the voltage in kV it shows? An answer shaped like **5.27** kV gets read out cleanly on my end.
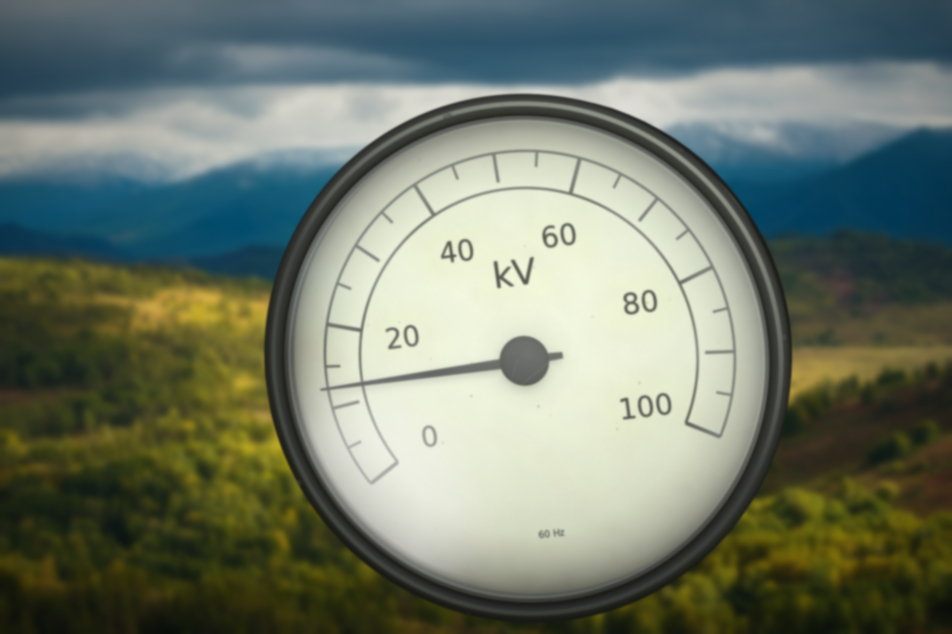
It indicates **12.5** kV
